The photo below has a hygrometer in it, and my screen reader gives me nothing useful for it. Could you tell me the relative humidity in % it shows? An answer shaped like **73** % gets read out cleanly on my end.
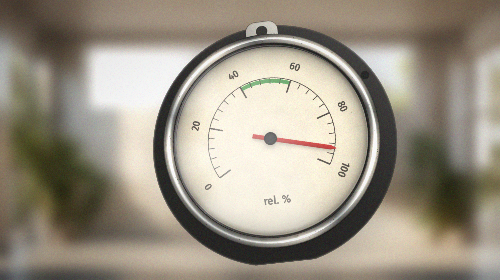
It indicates **94** %
